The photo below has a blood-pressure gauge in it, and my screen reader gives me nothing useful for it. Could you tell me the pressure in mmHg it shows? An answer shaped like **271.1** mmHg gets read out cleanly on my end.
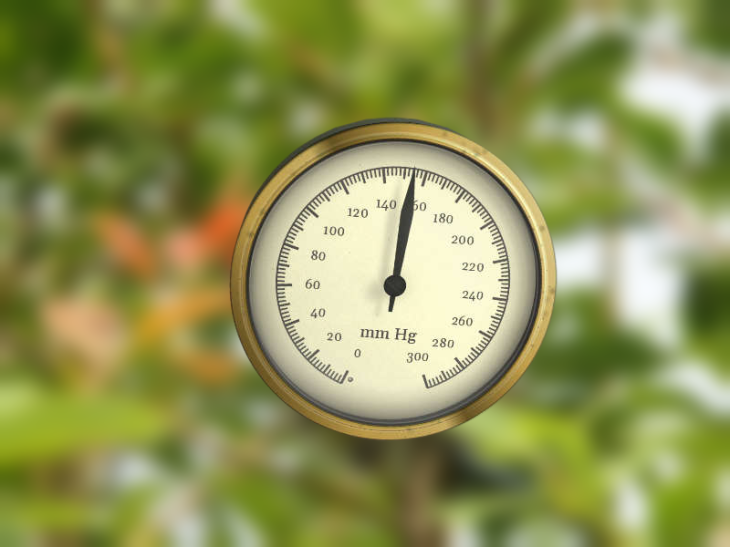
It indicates **154** mmHg
